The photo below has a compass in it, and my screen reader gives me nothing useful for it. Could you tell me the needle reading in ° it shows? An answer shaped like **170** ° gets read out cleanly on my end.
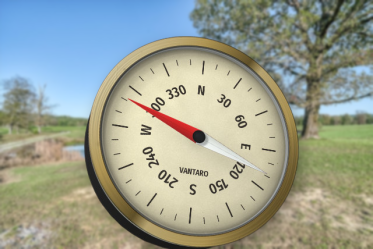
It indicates **290** °
